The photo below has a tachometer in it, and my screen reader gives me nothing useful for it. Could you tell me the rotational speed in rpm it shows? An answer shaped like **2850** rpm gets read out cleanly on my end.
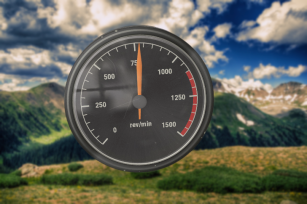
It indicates **775** rpm
